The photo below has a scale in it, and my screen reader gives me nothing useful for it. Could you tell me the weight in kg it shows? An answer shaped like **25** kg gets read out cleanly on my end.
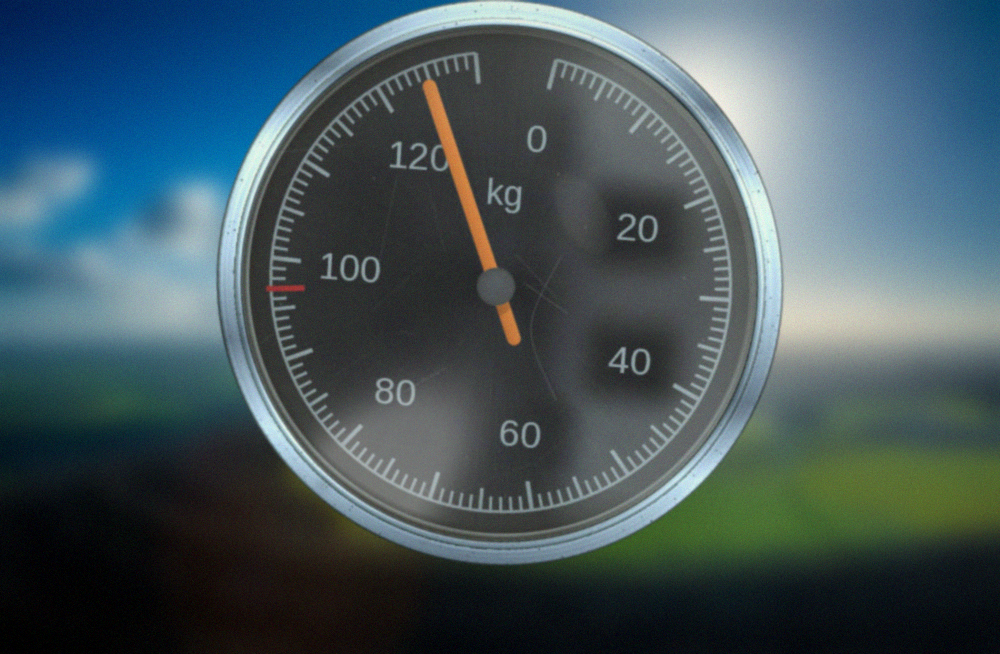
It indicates **125** kg
